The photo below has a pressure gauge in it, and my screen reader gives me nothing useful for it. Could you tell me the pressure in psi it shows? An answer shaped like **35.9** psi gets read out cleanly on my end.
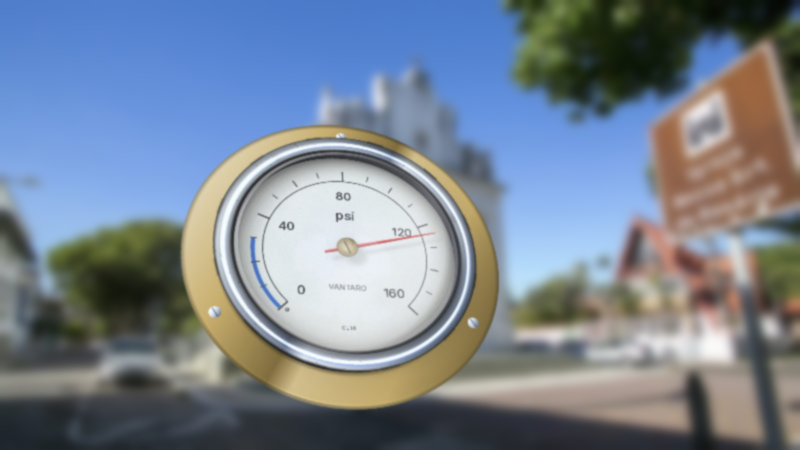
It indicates **125** psi
